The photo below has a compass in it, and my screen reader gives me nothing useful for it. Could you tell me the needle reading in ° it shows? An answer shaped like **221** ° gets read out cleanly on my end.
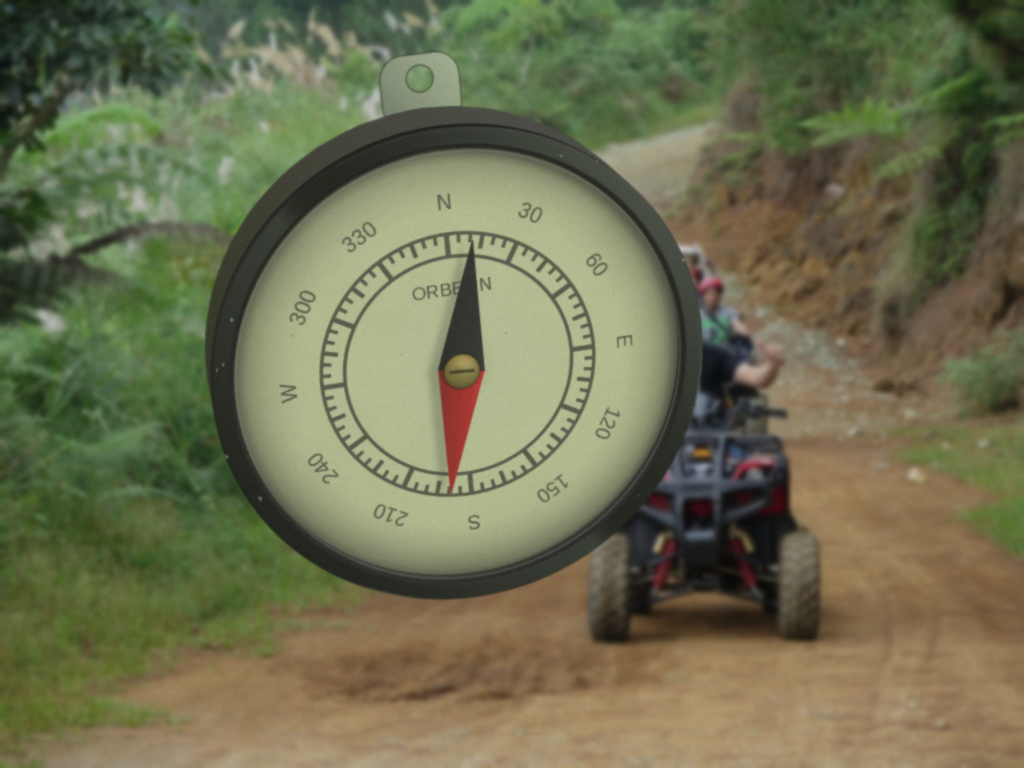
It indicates **190** °
